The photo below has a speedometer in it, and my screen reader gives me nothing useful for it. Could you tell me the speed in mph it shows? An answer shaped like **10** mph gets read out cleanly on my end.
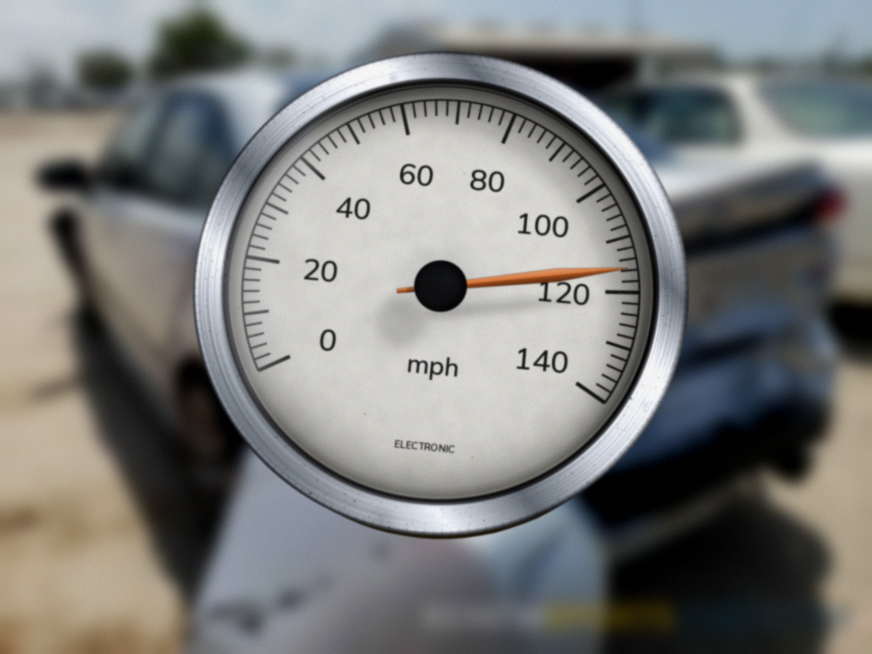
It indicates **116** mph
